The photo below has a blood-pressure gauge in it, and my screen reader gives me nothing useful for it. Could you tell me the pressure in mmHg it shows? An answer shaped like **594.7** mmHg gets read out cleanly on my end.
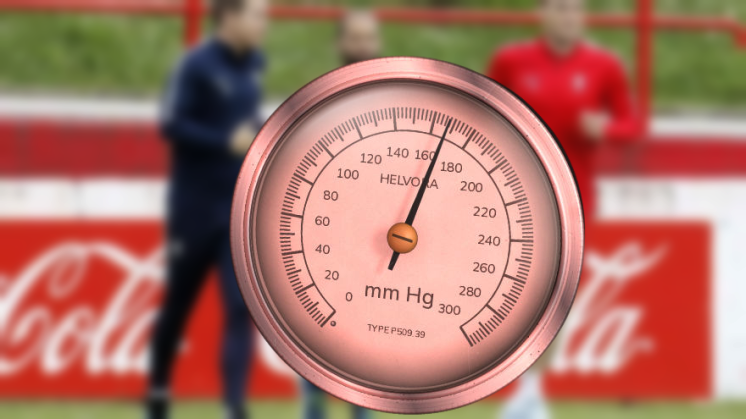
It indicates **168** mmHg
